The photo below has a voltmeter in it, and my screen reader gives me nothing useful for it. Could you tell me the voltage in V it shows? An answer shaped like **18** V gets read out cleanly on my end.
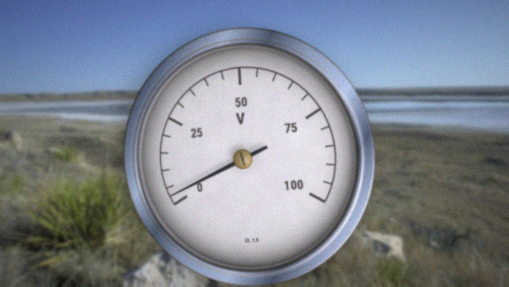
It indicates **2.5** V
